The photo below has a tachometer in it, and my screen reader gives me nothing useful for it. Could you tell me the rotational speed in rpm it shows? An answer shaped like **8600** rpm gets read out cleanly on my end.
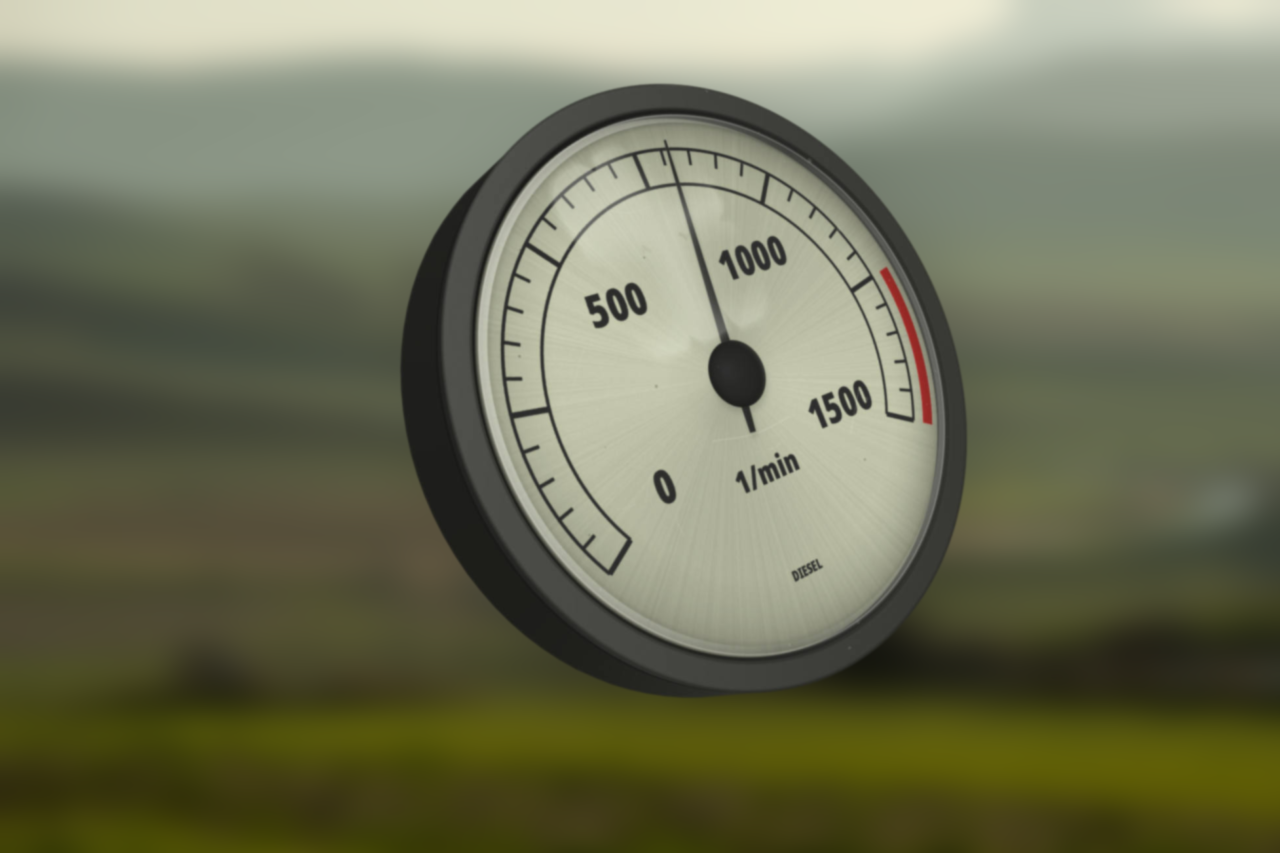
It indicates **800** rpm
